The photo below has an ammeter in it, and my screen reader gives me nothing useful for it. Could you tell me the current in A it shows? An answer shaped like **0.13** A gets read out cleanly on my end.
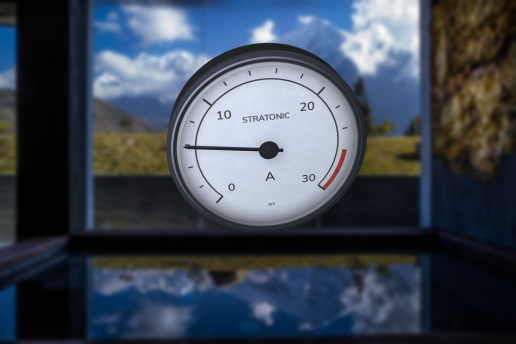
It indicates **6** A
